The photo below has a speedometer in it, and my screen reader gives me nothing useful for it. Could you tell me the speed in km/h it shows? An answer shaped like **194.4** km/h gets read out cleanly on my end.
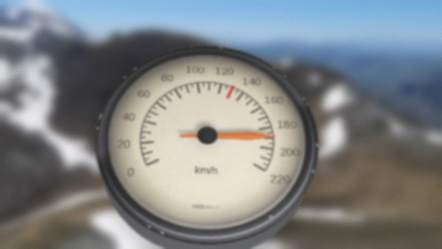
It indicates **190** km/h
